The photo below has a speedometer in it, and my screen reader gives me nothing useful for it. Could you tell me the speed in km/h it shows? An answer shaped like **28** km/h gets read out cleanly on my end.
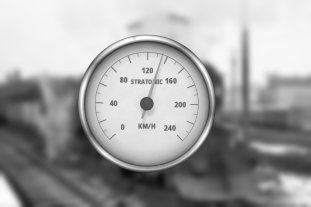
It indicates **135** km/h
